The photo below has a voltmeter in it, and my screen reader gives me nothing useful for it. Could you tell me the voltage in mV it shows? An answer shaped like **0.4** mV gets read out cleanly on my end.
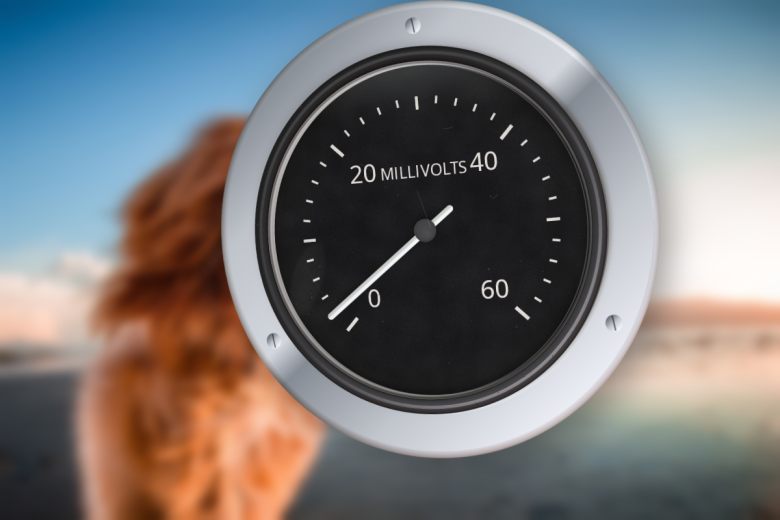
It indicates **2** mV
